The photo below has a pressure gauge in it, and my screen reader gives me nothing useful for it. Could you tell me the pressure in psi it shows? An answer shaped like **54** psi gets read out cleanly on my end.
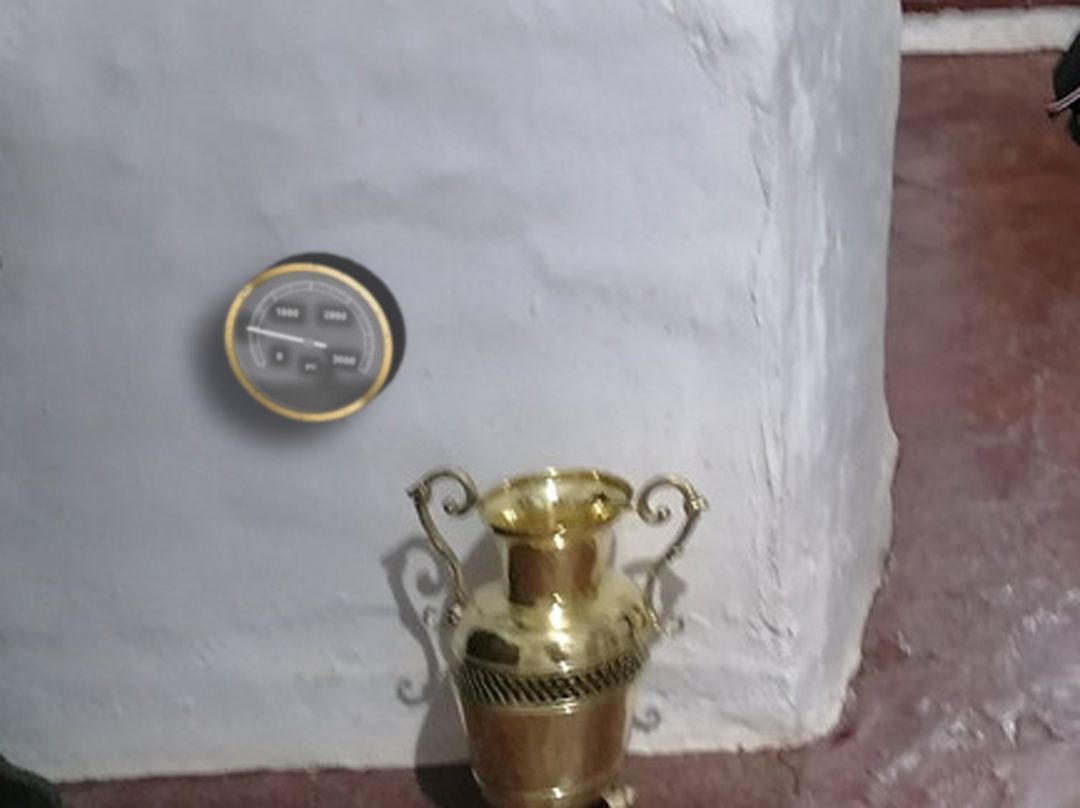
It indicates **500** psi
